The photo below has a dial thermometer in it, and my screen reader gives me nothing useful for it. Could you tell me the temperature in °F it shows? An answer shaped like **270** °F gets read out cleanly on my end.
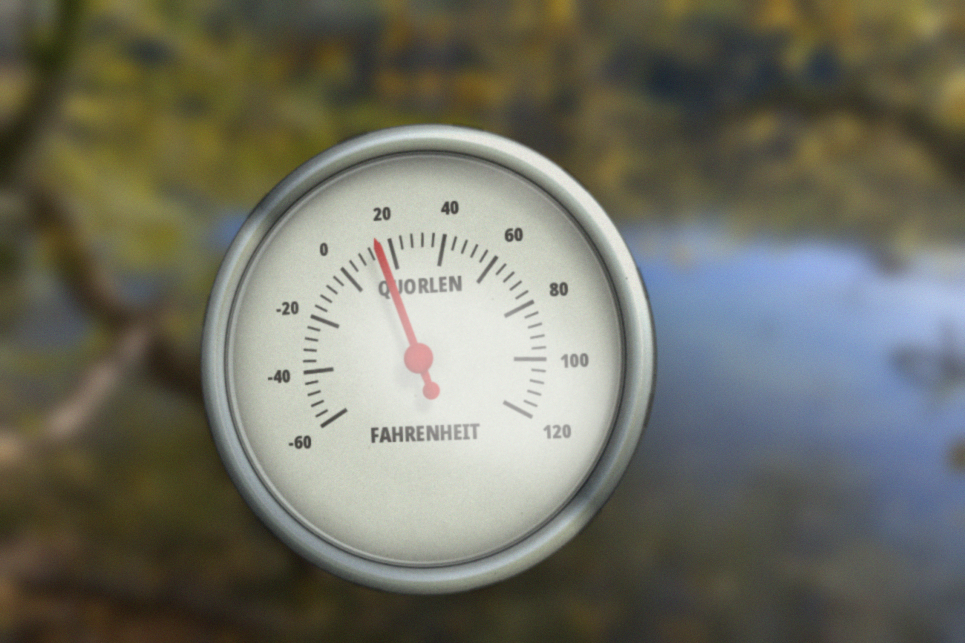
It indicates **16** °F
